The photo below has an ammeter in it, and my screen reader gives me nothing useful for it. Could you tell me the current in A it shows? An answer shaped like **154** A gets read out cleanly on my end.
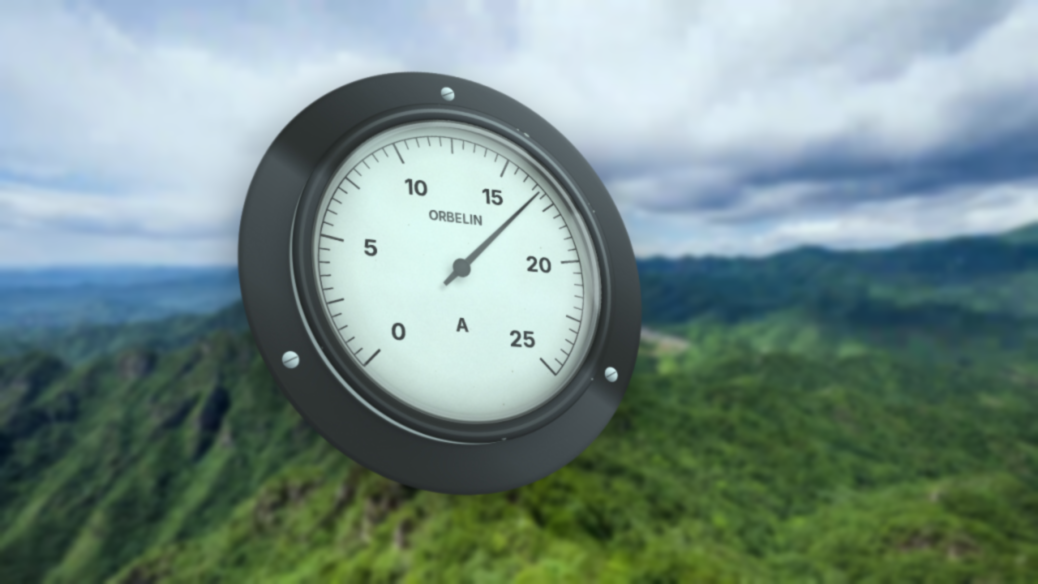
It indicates **16.75** A
